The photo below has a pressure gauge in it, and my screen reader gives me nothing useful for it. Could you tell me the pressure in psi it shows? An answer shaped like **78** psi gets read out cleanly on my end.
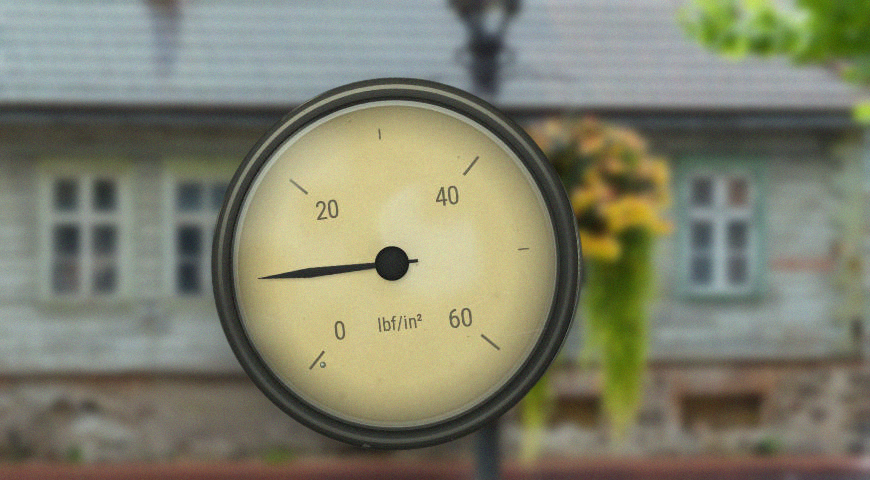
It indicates **10** psi
